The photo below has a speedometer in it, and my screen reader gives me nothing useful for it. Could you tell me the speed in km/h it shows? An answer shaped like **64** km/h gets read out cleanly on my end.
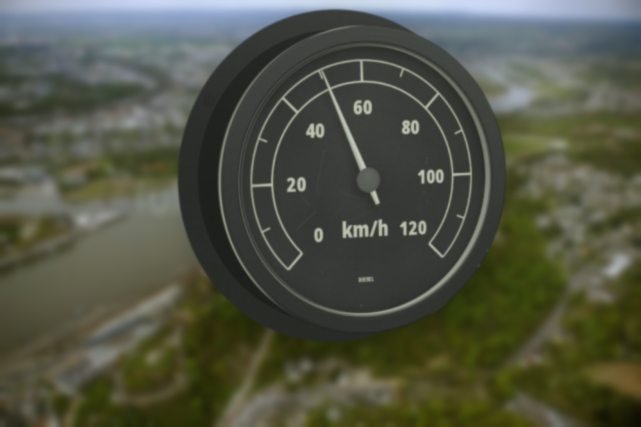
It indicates **50** km/h
